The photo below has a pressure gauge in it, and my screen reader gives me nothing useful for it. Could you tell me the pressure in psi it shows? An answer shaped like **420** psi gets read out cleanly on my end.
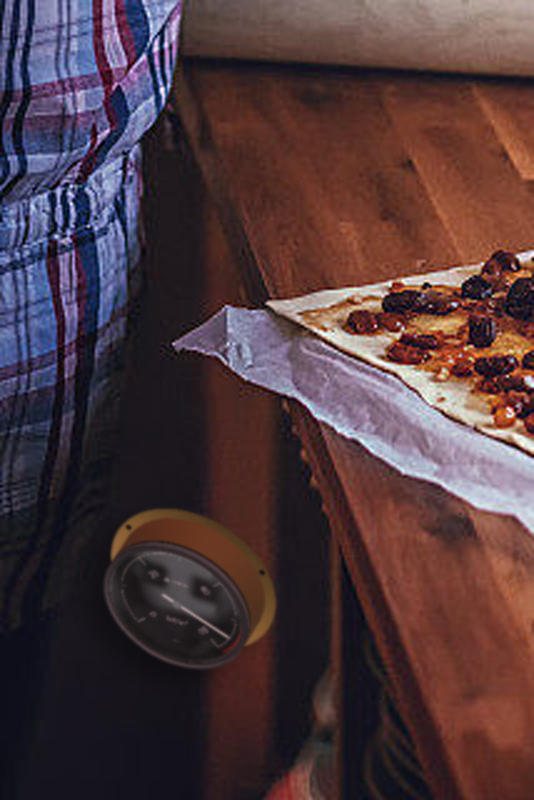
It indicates **55** psi
